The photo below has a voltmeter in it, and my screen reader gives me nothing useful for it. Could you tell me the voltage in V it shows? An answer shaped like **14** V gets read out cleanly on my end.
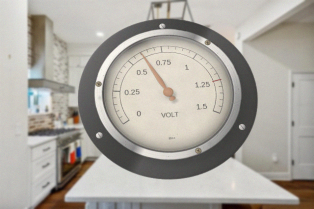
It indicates **0.6** V
